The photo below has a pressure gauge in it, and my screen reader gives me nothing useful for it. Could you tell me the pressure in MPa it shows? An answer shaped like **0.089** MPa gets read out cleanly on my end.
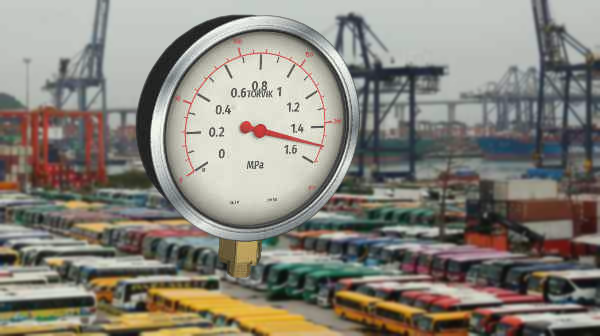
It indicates **1.5** MPa
